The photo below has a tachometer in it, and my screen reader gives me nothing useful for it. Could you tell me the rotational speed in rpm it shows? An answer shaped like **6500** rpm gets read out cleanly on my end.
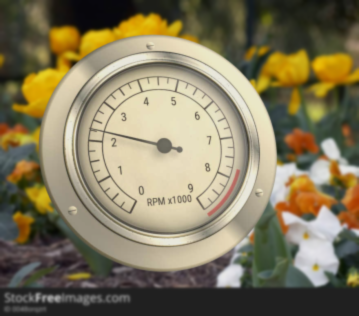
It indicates **2250** rpm
